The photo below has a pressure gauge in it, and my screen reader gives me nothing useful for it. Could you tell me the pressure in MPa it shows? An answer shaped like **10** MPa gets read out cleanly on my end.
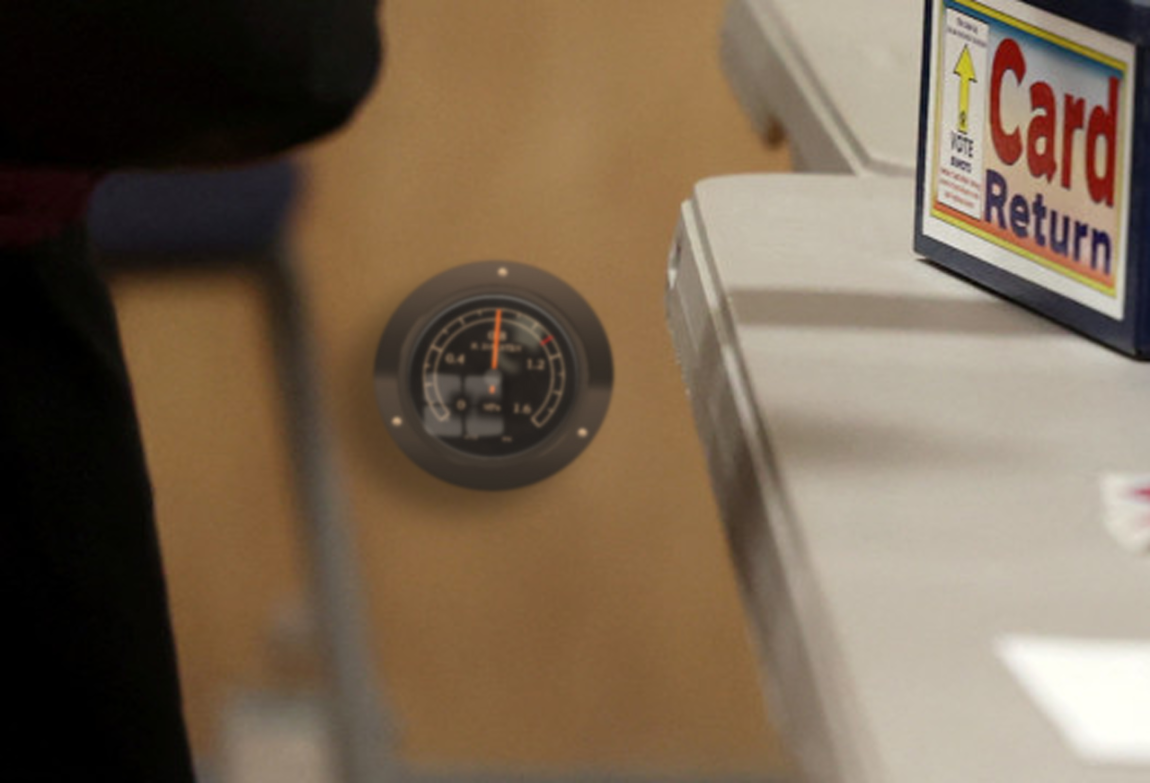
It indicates **0.8** MPa
